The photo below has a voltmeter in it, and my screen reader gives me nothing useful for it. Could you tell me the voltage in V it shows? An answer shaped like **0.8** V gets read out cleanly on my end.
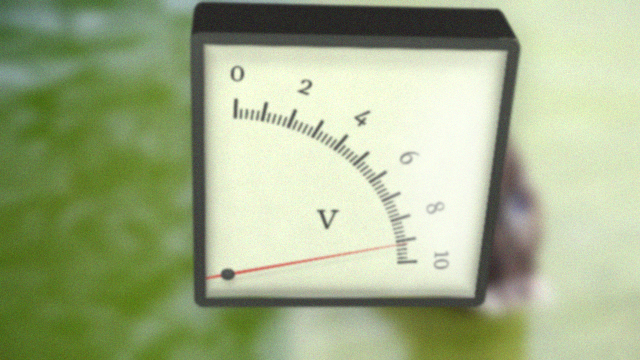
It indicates **9** V
